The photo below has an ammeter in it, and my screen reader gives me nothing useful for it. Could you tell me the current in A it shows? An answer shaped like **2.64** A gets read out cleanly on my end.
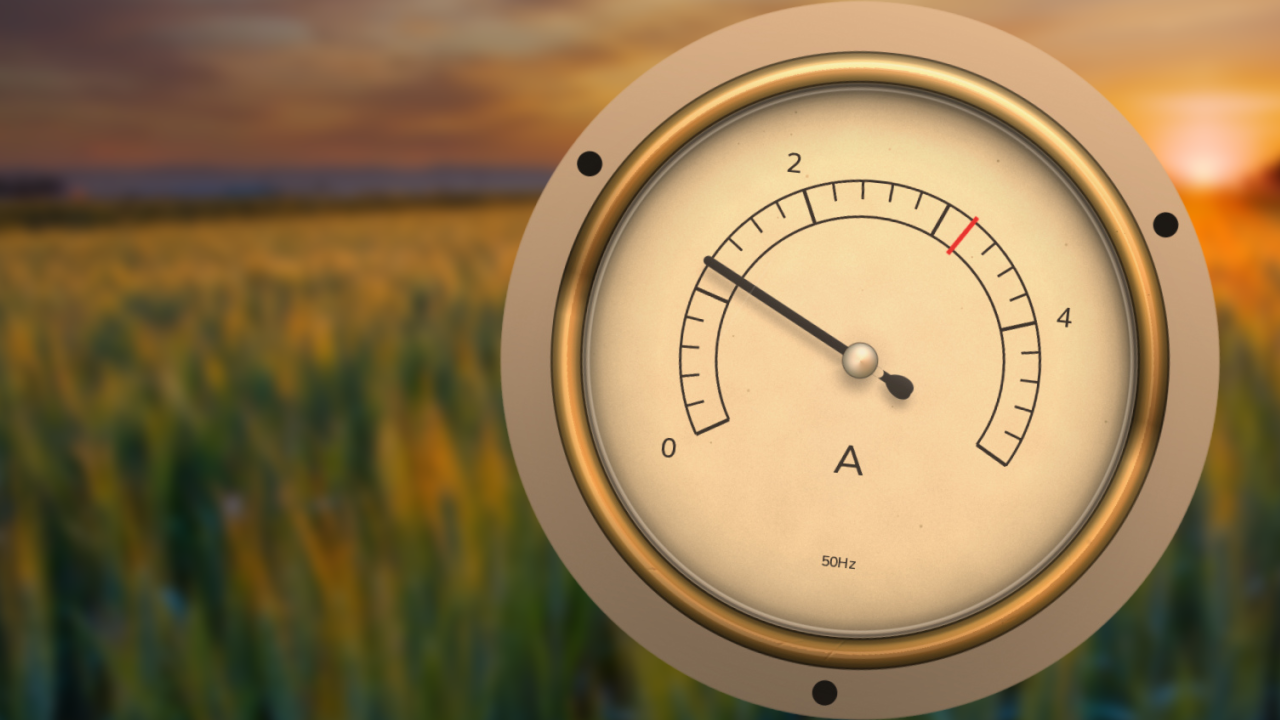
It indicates **1.2** A
